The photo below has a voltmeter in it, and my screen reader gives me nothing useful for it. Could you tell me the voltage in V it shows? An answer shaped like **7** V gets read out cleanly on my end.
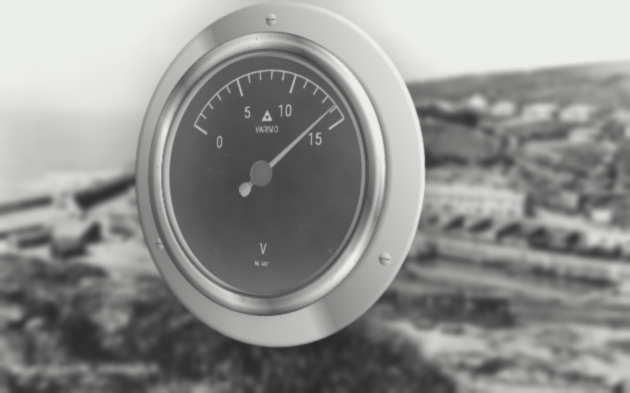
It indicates **14** V
